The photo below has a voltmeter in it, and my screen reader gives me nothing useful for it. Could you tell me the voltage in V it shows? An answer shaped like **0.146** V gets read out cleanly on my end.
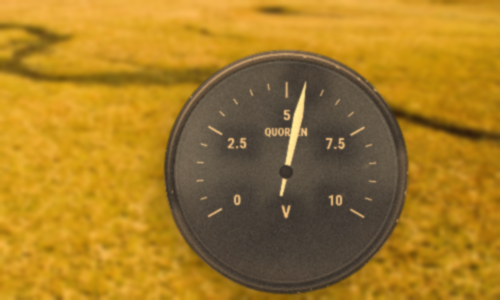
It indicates **5.5** V
